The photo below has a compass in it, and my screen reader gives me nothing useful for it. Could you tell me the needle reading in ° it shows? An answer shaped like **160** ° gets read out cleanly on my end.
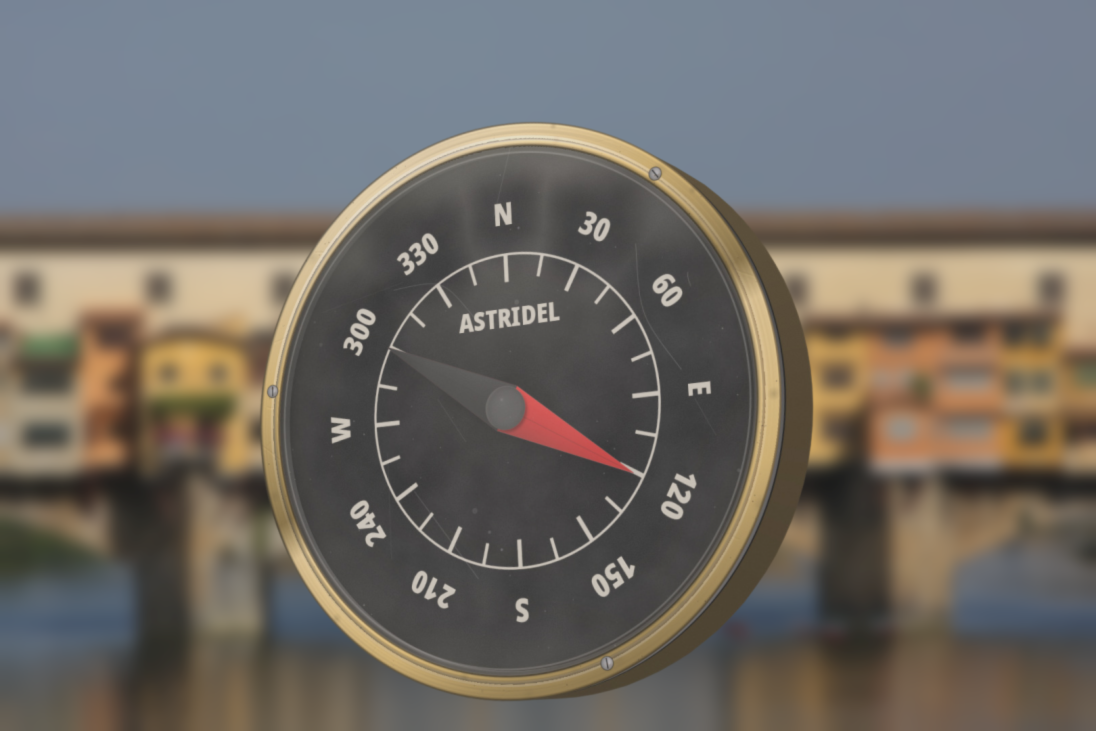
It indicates **120** °
